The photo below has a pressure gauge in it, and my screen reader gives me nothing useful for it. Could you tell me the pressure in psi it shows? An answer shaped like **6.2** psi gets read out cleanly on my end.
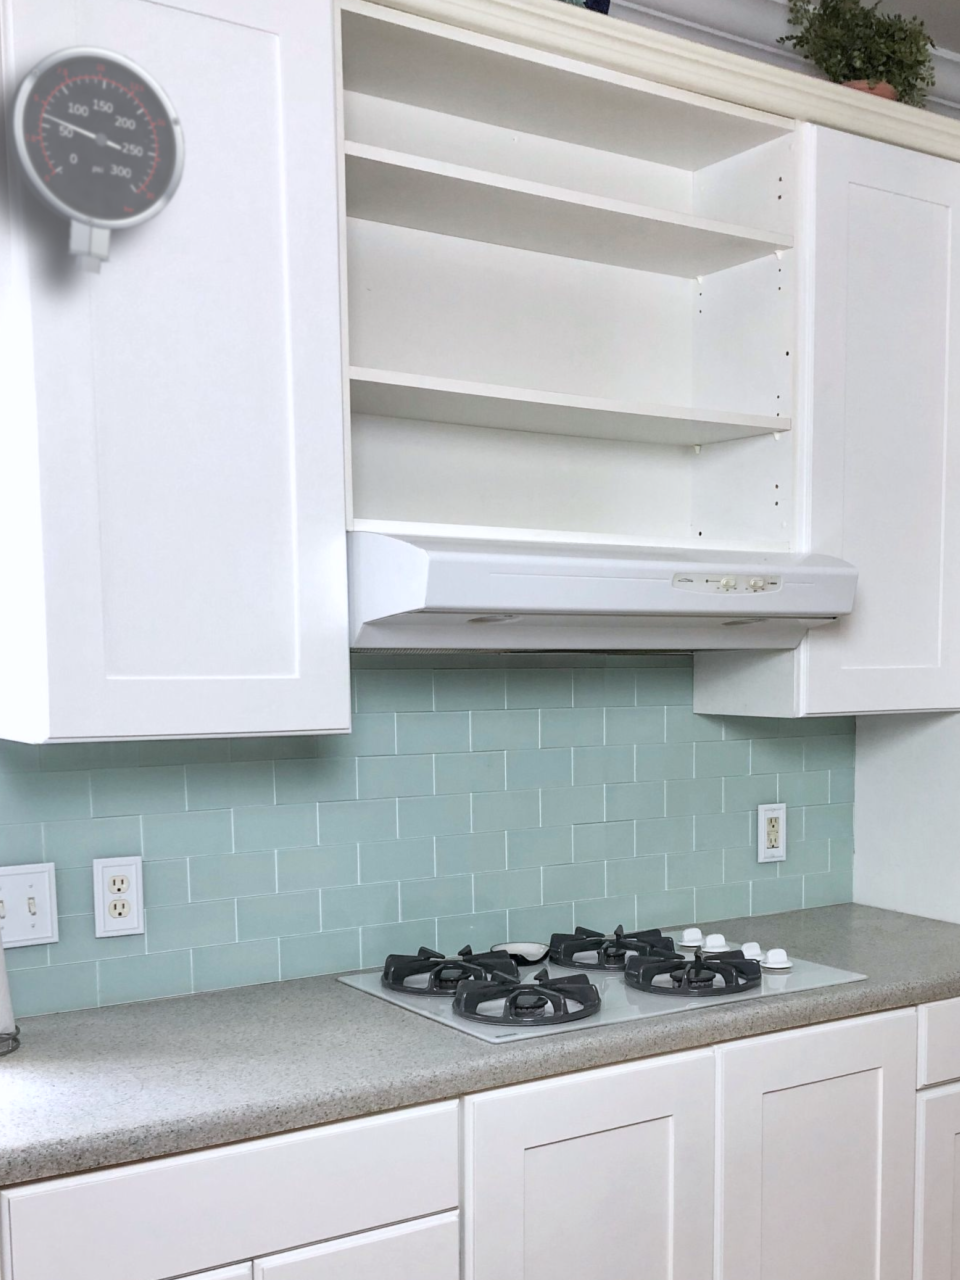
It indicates **60** psi
